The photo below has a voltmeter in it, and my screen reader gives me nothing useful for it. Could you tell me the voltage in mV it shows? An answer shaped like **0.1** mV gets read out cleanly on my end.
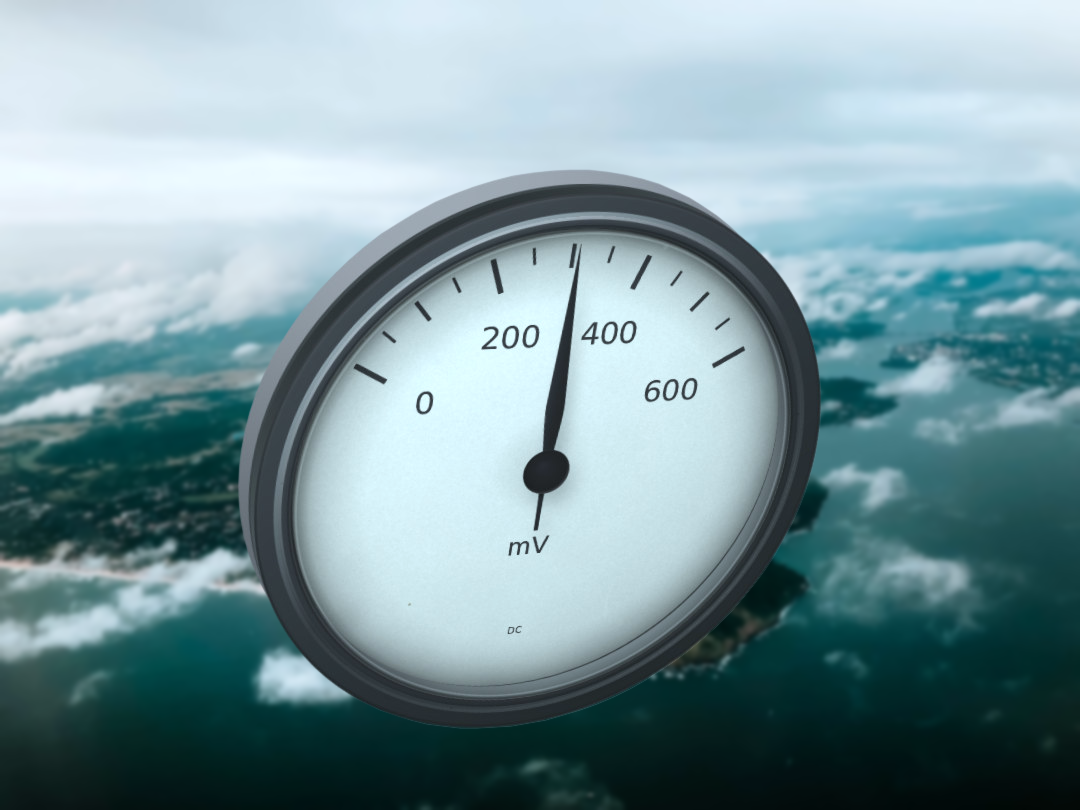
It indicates **300** mV
